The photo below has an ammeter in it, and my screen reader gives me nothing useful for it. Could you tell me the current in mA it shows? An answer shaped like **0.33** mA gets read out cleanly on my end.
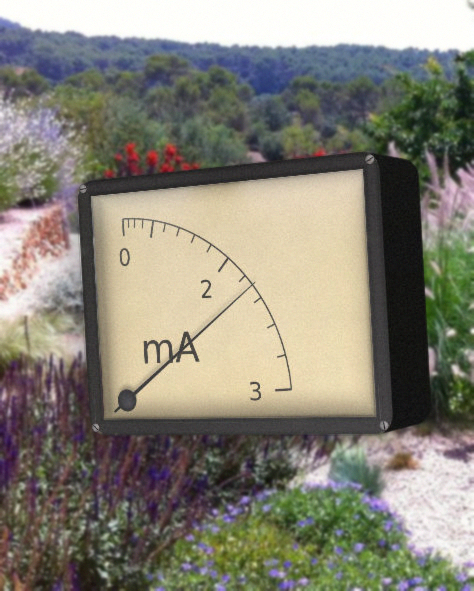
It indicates **2.3** mA
